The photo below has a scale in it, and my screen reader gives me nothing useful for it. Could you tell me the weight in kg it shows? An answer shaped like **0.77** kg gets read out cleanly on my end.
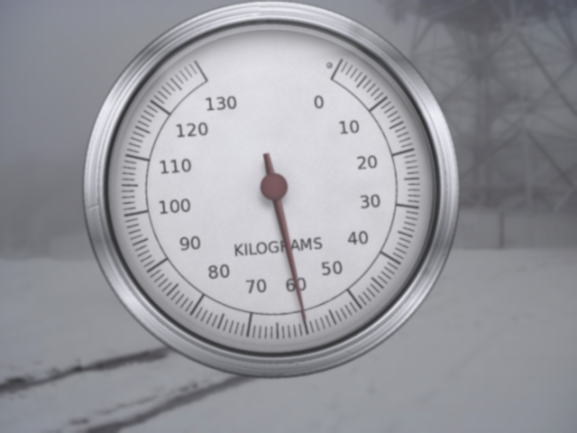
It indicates **60** kg
